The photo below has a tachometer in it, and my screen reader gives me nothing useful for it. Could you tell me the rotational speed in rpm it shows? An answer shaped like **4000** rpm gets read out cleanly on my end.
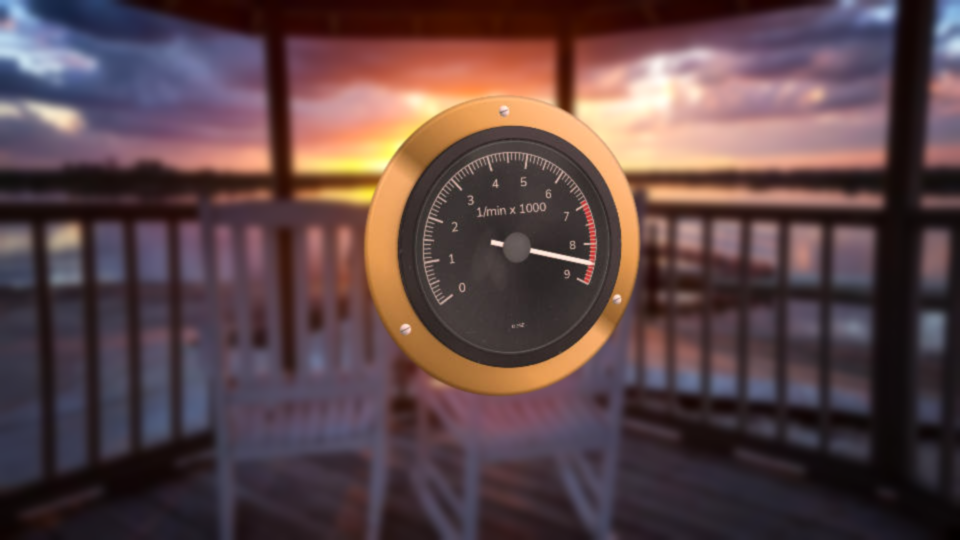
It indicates **8500** rpm
